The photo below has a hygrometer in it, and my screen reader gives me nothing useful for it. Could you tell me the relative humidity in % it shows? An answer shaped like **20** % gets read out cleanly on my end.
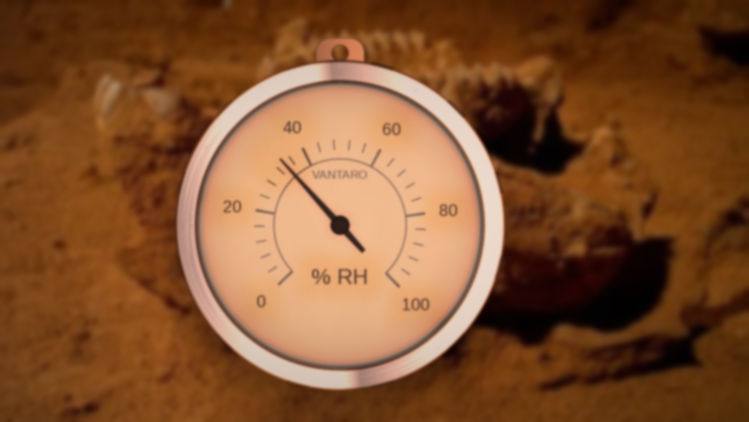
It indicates **34** %
